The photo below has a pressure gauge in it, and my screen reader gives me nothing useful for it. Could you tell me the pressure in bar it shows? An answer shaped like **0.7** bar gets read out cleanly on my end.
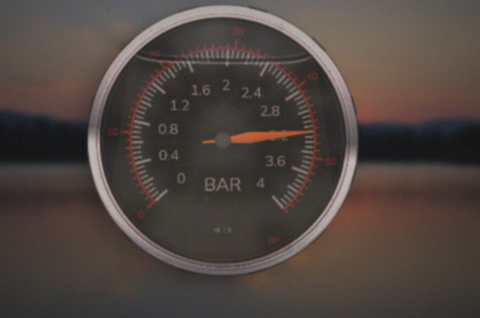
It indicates **3.2** bar
